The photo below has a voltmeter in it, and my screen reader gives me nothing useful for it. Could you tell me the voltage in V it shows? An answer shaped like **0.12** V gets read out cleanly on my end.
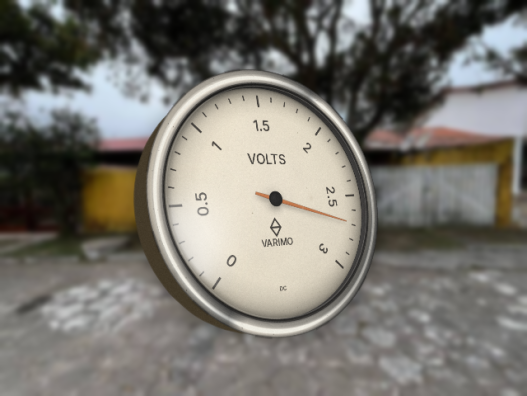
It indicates **2.7** V
